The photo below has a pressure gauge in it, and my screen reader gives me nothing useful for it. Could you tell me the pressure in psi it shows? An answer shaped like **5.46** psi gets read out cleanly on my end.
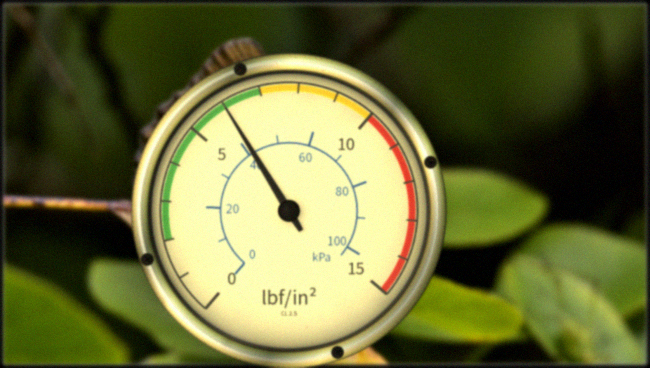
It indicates **6** psi
